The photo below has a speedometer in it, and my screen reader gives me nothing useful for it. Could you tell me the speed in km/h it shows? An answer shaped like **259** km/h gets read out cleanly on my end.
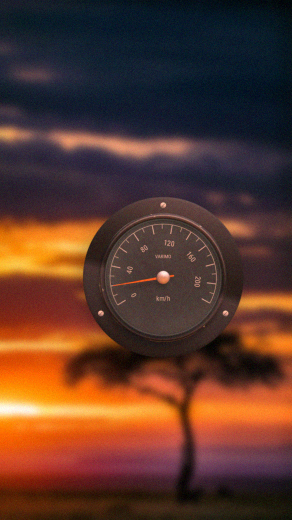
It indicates **20** km/h
